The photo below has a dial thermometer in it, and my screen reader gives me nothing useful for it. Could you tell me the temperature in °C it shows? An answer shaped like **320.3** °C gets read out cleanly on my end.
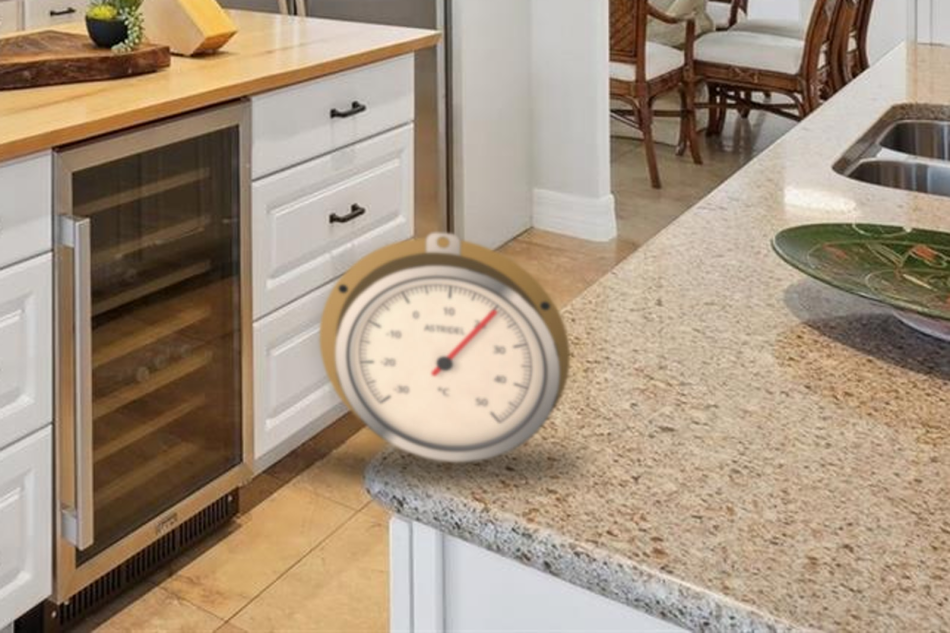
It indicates **20** °C
